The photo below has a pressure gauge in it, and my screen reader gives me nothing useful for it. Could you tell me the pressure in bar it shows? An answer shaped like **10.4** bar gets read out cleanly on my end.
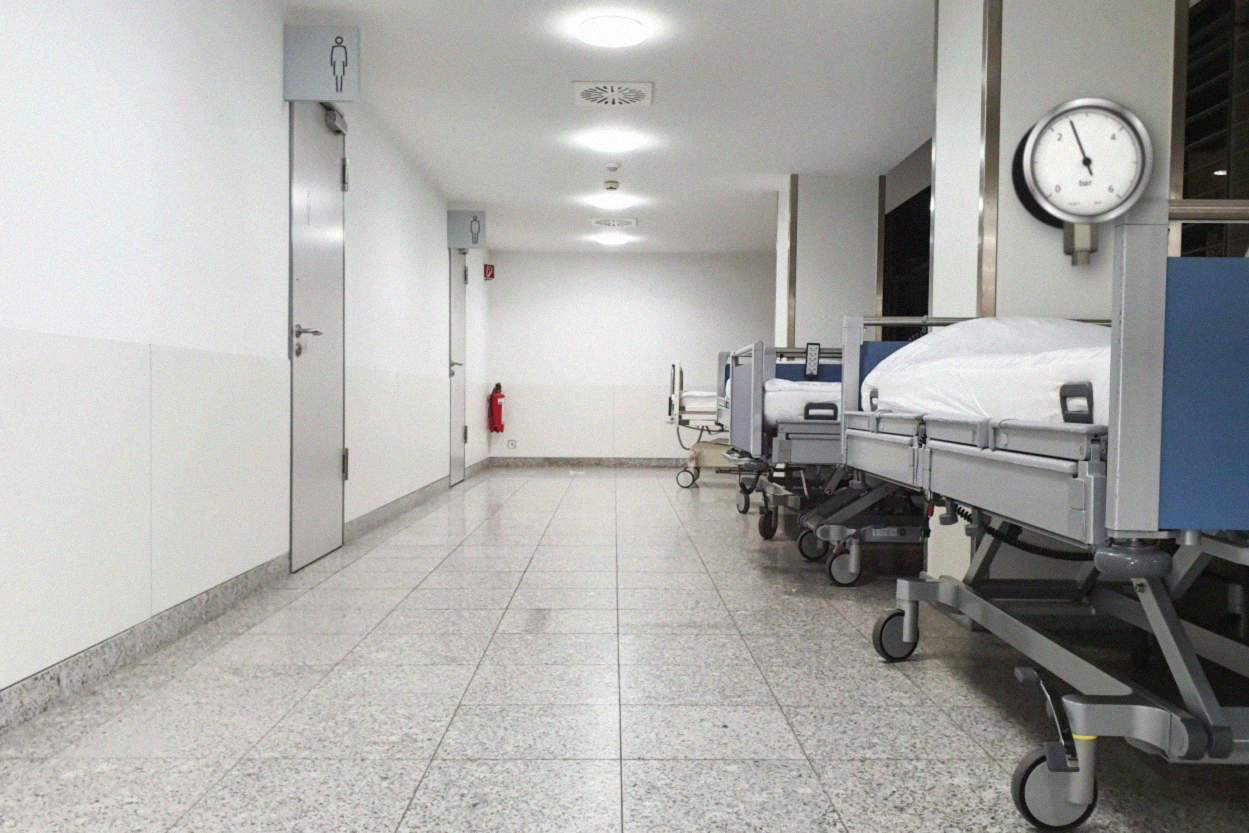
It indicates **2.5** bar
